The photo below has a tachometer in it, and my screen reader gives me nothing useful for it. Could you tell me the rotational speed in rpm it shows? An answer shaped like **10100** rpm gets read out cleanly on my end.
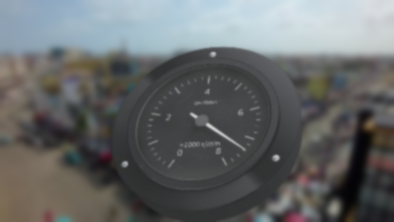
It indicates **7400** rpm
